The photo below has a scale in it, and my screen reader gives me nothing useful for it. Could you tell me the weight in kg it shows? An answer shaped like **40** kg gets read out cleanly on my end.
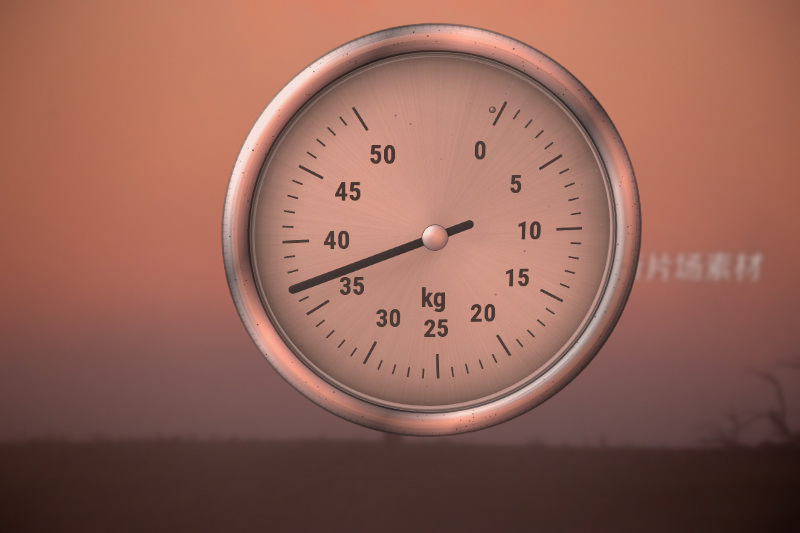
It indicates **37** kg
